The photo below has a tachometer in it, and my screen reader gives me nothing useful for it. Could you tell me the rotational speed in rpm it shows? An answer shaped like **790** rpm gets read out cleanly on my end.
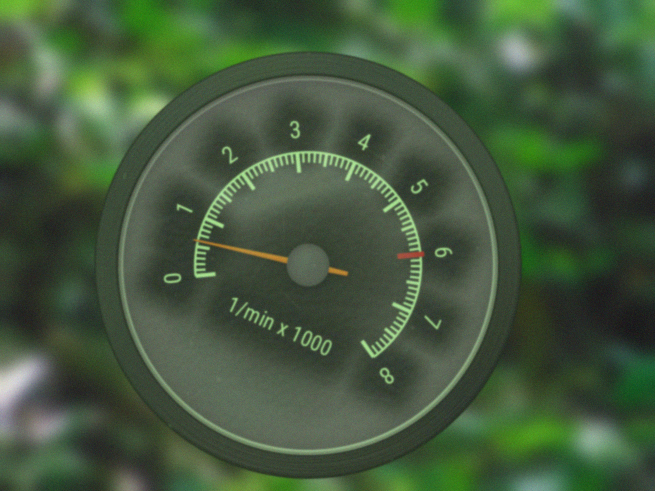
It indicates **600** rpm
